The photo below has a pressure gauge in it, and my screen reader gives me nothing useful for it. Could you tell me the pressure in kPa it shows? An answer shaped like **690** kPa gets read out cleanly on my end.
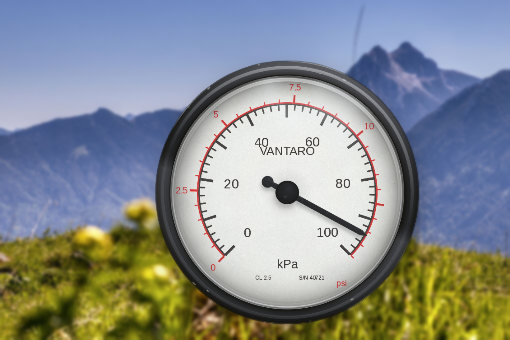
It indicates **94** kPa
